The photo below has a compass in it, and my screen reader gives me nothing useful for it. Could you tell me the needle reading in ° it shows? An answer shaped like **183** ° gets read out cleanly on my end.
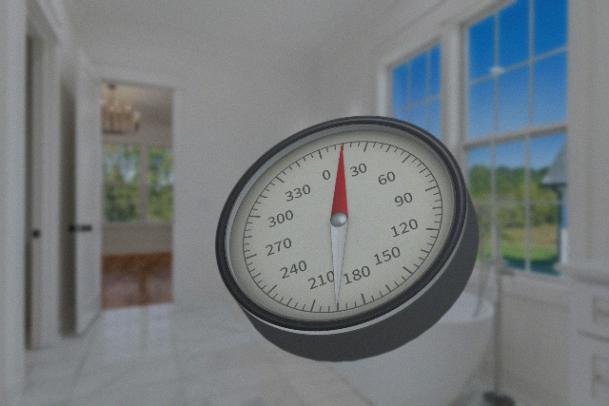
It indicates **15** °
